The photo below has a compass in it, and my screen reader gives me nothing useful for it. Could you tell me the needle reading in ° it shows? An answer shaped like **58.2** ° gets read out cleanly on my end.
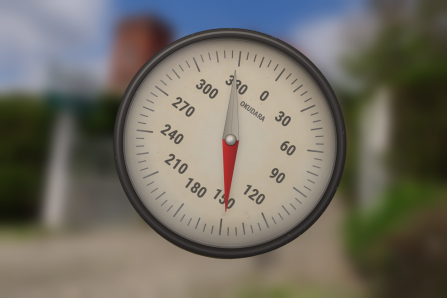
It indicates **147.5** °
